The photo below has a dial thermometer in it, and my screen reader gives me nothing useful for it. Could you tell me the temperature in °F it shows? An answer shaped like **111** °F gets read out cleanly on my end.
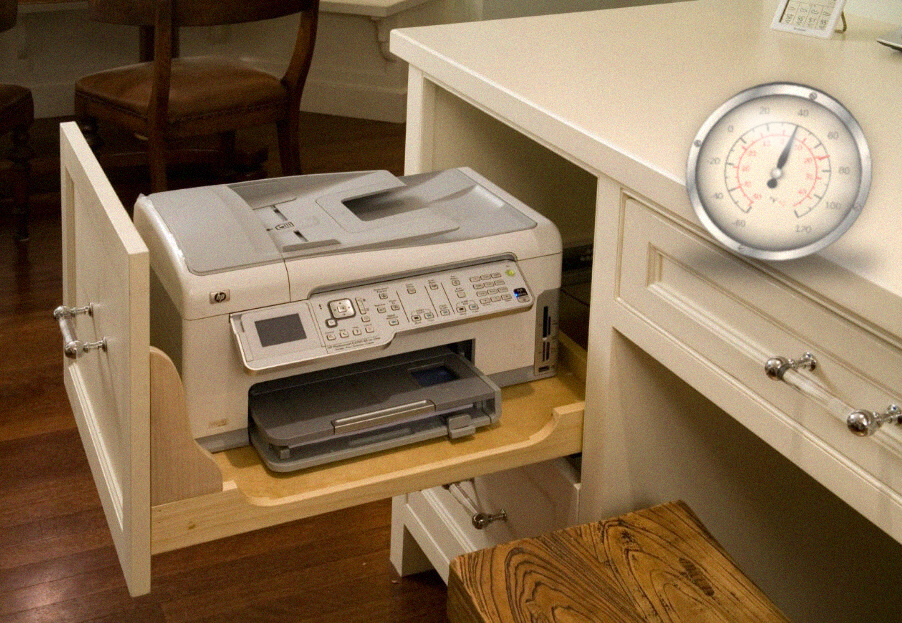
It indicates **40** °F
